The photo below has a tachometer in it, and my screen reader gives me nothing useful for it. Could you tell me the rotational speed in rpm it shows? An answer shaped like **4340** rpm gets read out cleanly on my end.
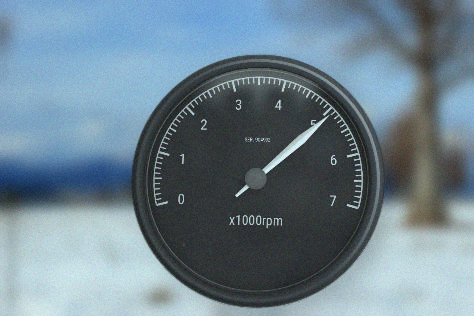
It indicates **5100** rpm
